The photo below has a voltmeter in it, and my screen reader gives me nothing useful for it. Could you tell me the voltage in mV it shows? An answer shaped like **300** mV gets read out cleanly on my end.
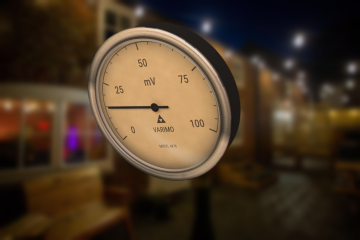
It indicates **15** mV
